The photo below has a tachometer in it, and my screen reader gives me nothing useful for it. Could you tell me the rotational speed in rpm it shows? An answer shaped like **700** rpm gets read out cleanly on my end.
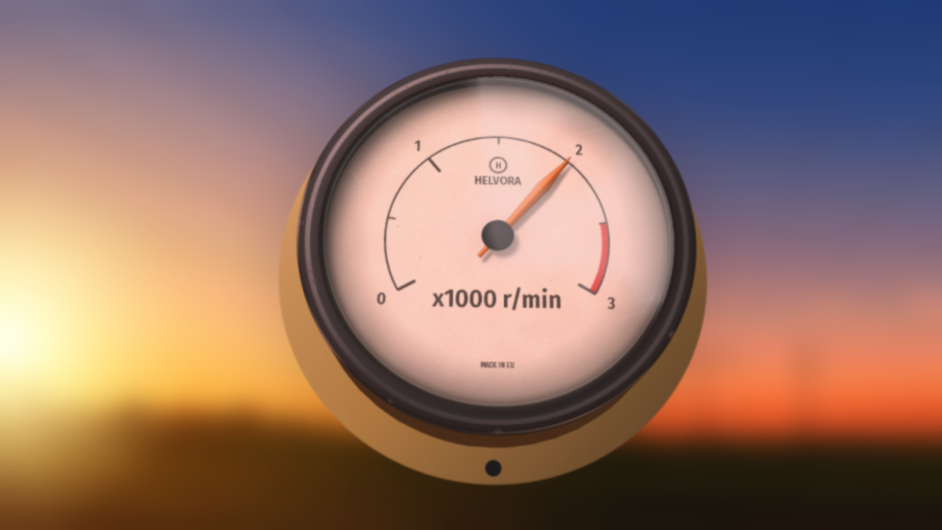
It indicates **2000** rpm
